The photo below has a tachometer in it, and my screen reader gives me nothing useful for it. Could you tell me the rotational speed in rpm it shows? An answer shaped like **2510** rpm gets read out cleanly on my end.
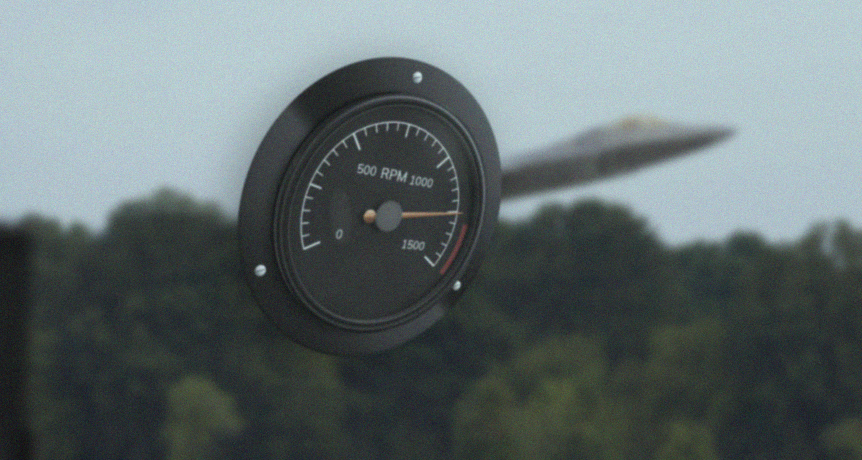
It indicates **1250** rpm
